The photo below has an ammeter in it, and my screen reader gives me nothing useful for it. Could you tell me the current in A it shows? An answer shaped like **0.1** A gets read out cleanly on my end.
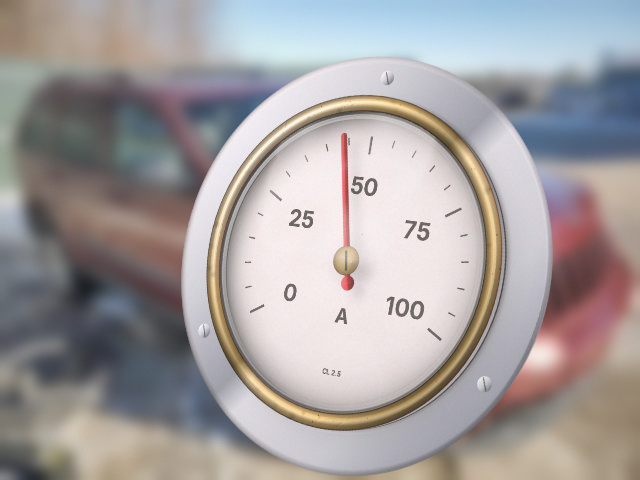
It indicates **45** A
